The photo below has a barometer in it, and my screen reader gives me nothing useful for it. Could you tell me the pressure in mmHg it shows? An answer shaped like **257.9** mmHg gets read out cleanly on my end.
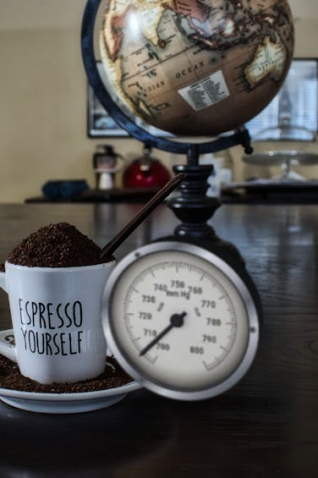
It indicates **705** mmHg
